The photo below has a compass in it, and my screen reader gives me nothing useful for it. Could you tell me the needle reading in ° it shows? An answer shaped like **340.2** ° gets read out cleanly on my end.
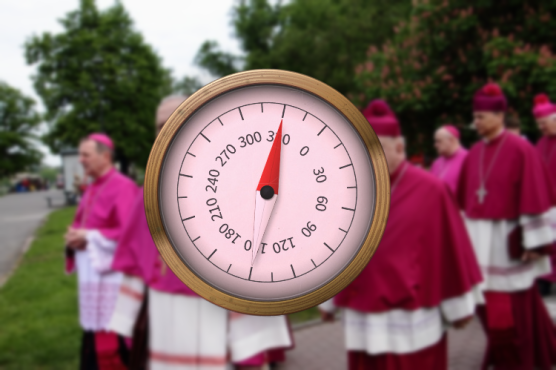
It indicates **330** °
